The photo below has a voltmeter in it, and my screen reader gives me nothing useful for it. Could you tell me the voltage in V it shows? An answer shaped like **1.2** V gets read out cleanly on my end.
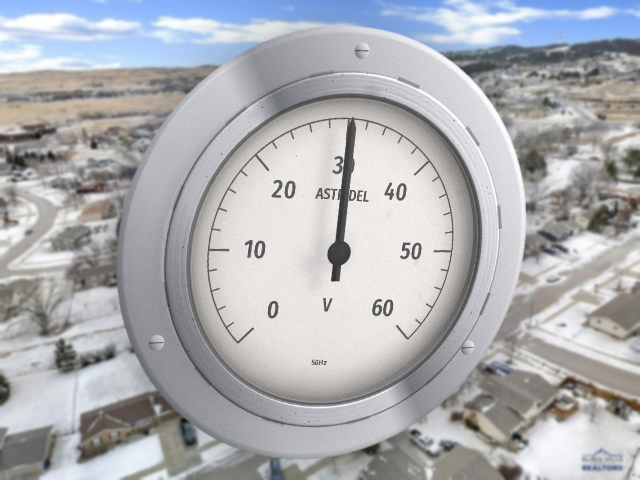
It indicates **30** V
